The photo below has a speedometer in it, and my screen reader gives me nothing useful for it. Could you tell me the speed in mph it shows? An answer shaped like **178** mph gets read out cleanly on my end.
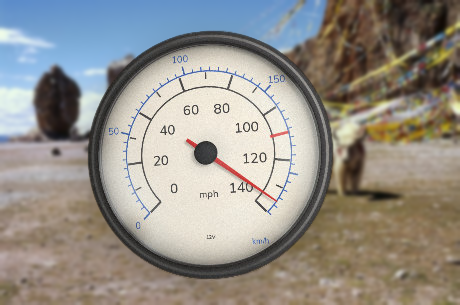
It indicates **135** mph
